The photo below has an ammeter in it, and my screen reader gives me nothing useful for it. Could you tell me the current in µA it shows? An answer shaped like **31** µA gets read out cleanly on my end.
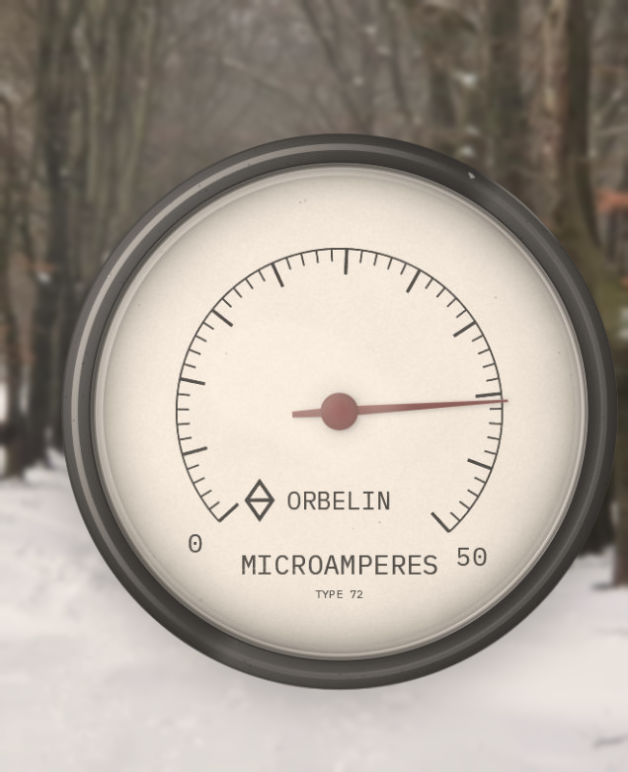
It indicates **40.5** µA
